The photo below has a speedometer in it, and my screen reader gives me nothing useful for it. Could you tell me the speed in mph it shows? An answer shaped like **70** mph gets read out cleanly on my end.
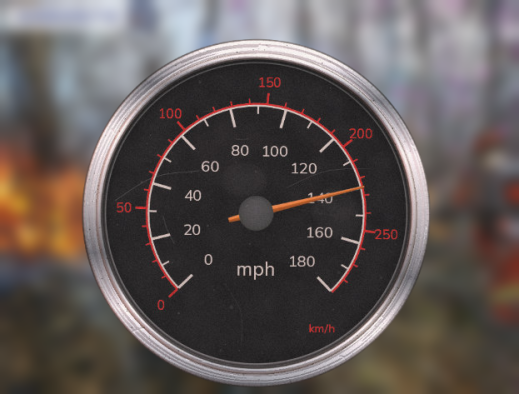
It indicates **140** mph
